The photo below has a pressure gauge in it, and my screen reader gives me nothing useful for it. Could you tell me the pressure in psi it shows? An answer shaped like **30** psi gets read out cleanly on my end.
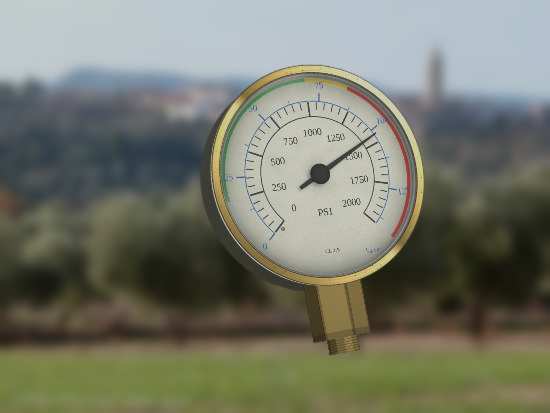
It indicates **1450** psi
